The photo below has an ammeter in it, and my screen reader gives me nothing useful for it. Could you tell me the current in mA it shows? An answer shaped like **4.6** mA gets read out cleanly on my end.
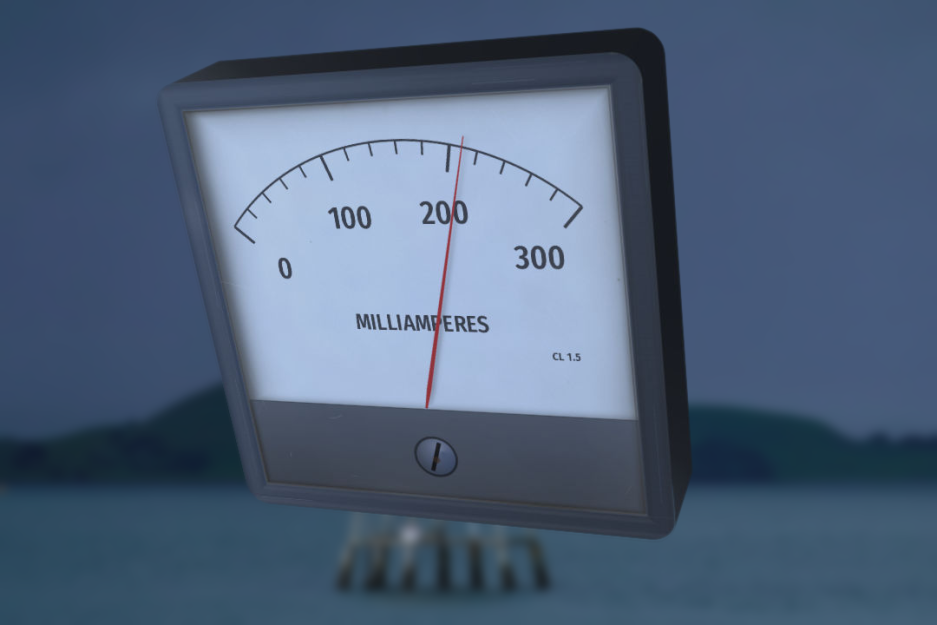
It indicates **210** mA
